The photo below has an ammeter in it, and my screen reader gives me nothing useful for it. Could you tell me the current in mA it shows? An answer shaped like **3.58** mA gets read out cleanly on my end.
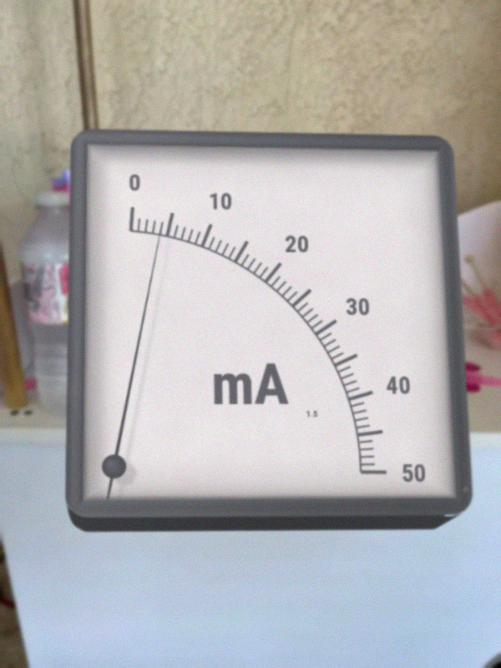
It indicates **4** mA
